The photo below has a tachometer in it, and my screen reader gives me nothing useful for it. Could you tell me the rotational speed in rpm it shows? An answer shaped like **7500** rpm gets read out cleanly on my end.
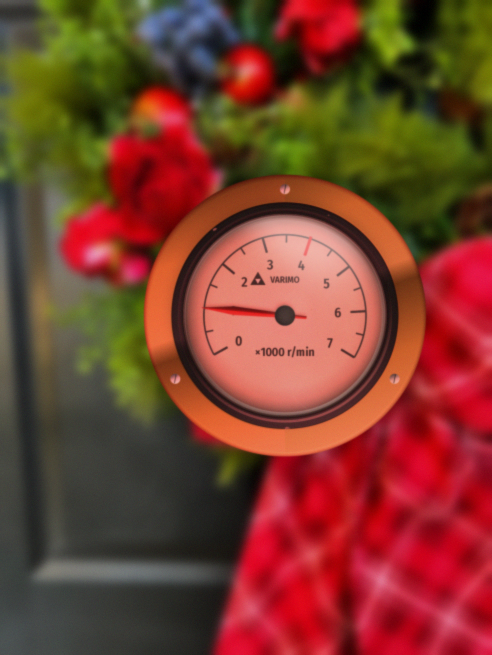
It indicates **1000** rpm
